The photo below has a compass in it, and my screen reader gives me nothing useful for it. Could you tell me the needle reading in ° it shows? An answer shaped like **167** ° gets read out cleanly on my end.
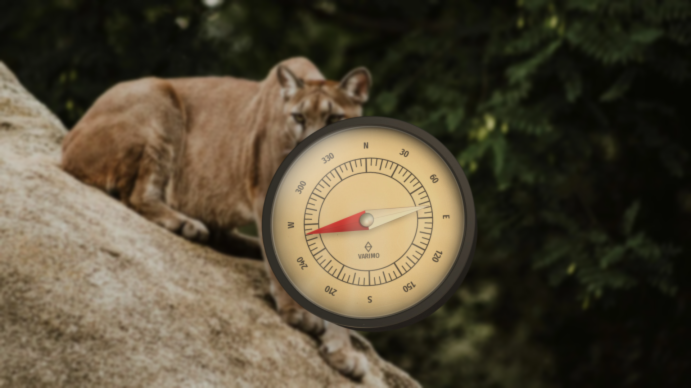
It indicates **260** °
